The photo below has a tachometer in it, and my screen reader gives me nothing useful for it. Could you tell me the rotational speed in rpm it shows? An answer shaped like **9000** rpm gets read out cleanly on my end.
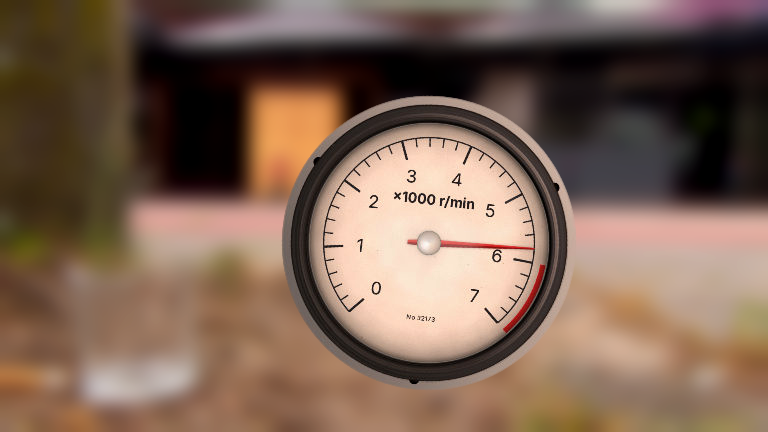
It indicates **5800** rpm
